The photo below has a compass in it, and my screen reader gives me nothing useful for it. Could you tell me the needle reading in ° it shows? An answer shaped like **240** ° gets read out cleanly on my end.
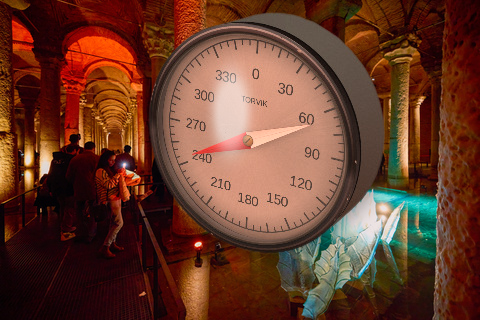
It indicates **245** °
